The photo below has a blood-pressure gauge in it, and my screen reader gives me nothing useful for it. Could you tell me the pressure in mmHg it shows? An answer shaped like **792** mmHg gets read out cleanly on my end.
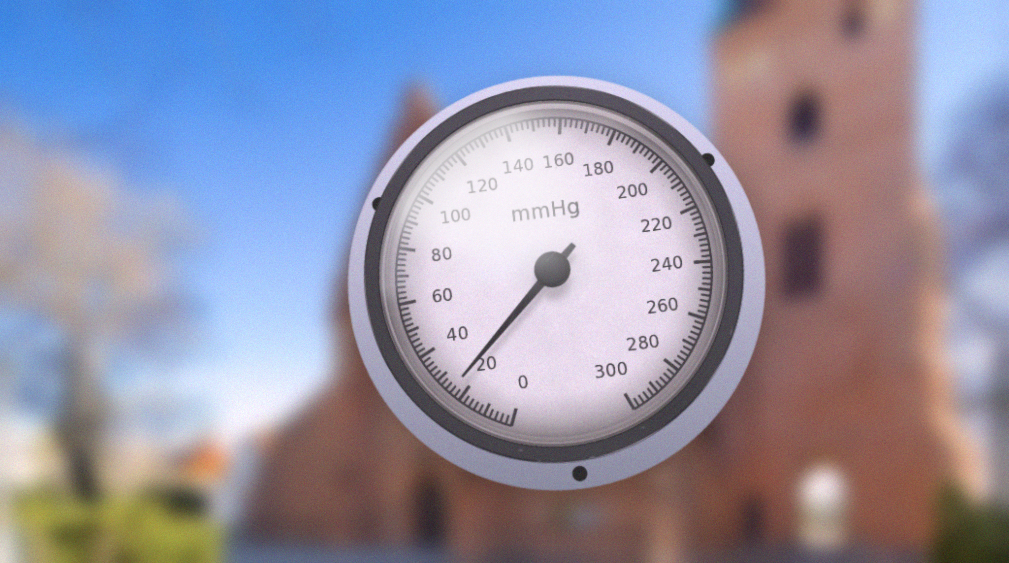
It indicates **24** mmHg
